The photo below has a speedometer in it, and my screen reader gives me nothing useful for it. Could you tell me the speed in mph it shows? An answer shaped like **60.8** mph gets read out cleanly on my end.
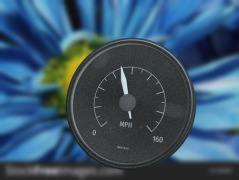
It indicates **70** mph
